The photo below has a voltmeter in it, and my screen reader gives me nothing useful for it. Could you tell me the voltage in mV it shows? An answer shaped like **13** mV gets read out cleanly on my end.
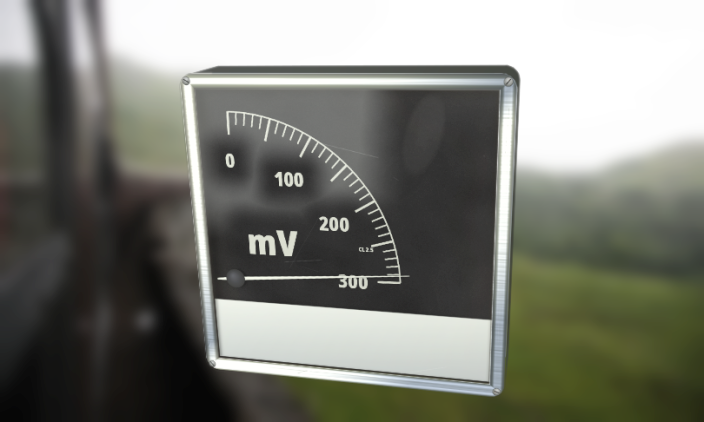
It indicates **290** mV
